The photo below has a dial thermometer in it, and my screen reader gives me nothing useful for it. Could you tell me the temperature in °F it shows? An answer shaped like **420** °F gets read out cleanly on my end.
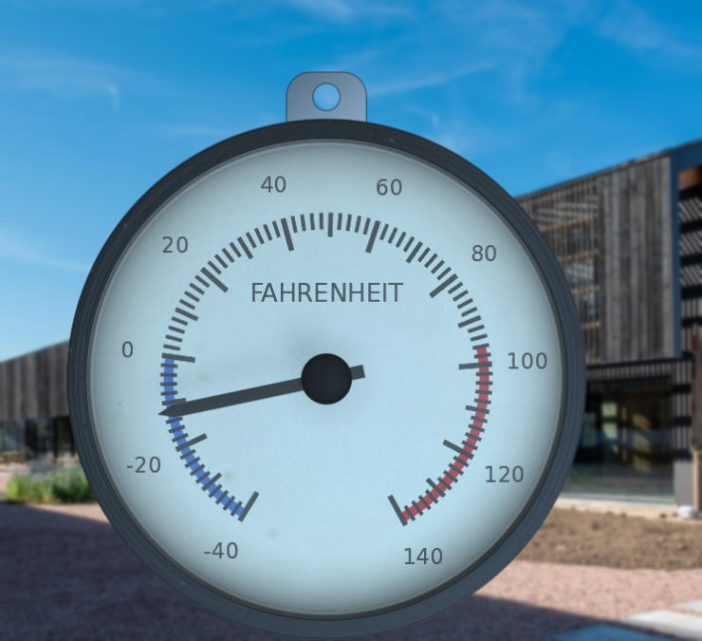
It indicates **-12** °F
